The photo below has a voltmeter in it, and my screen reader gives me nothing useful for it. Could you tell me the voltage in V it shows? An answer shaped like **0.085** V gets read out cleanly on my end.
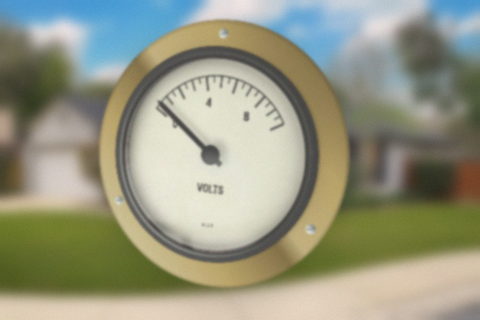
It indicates **0.5** V
